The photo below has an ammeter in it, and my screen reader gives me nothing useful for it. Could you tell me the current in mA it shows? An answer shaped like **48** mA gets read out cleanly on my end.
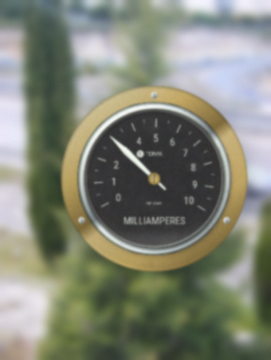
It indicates **3** mA
